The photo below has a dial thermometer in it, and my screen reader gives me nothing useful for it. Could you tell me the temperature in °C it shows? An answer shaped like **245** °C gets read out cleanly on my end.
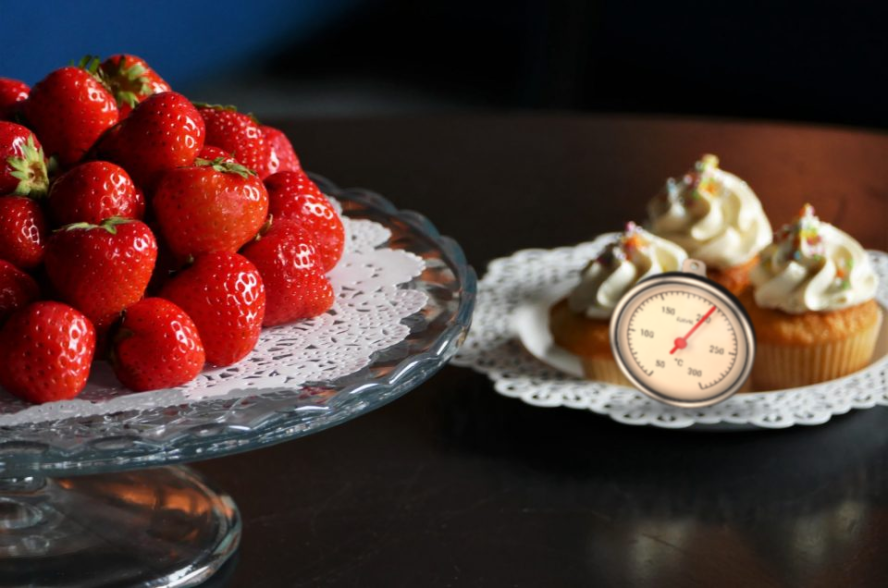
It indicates **200** °C
